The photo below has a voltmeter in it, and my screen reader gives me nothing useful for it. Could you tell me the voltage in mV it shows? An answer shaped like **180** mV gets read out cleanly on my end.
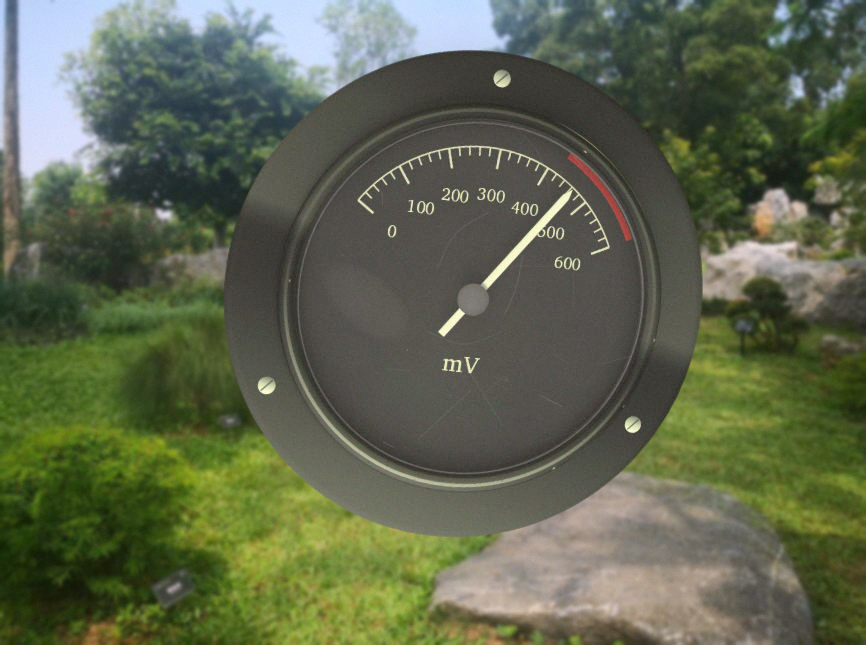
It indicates **460** mV
